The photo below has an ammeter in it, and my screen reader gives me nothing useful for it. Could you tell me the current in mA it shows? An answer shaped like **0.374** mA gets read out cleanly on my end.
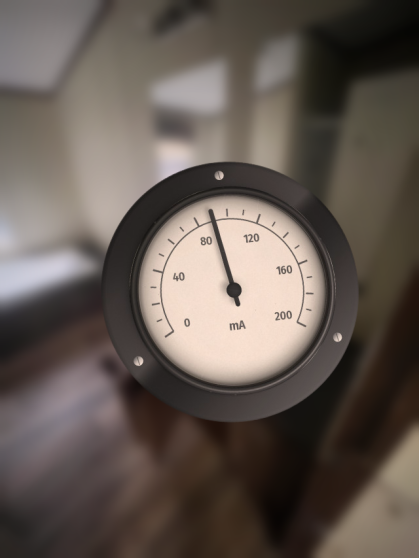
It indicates **90** mA
